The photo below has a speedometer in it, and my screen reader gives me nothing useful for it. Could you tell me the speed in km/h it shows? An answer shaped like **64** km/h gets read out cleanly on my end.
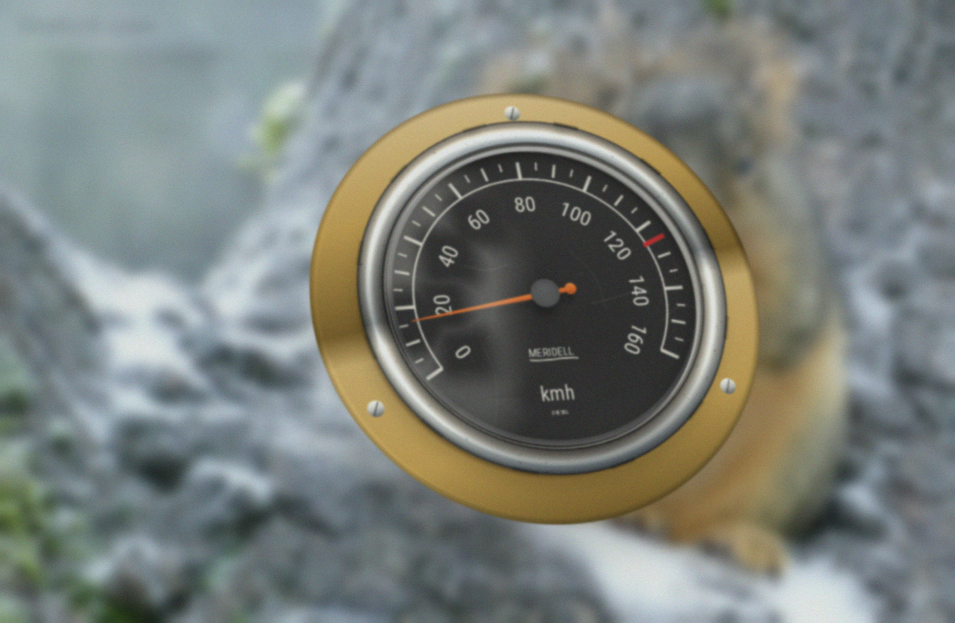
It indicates **15** km/h
